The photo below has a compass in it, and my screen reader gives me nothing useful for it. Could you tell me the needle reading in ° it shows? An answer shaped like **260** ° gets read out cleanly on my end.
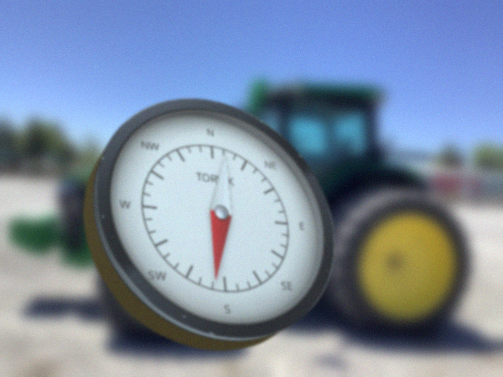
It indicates **190** °
